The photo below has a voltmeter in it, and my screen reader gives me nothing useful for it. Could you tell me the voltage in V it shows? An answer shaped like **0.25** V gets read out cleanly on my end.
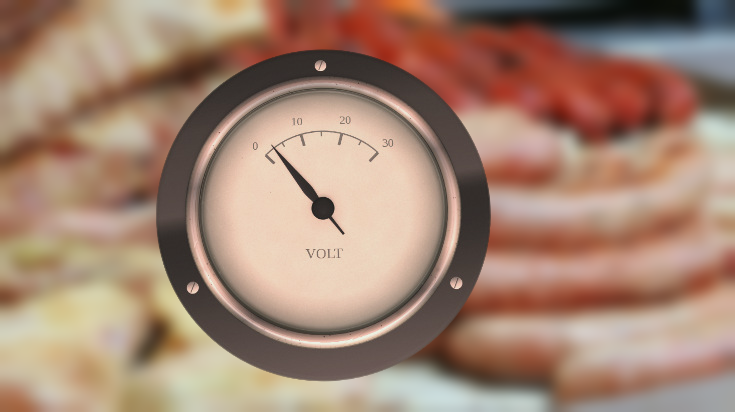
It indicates **2.5** V
